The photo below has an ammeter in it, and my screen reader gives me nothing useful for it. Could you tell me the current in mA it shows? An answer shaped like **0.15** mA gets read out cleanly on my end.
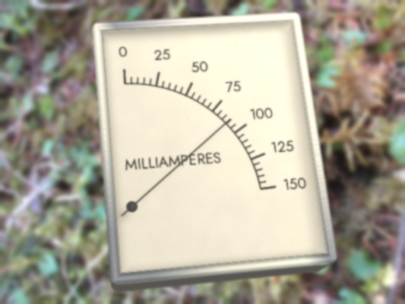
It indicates **90** mA
